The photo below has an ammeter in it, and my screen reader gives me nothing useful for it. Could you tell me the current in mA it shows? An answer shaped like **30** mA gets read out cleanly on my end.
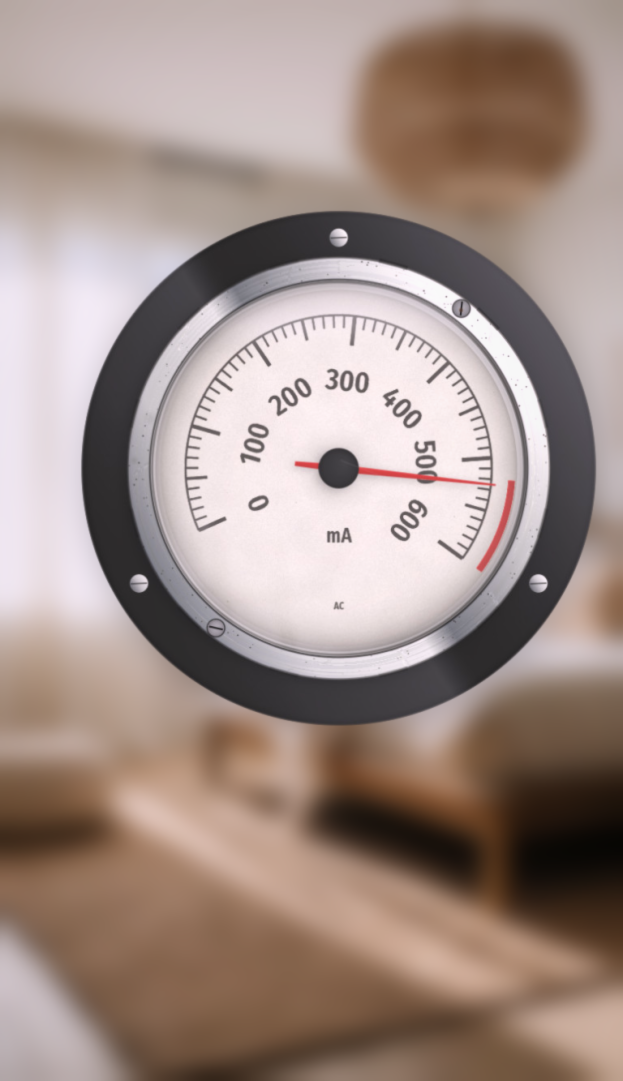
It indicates **525** mA
